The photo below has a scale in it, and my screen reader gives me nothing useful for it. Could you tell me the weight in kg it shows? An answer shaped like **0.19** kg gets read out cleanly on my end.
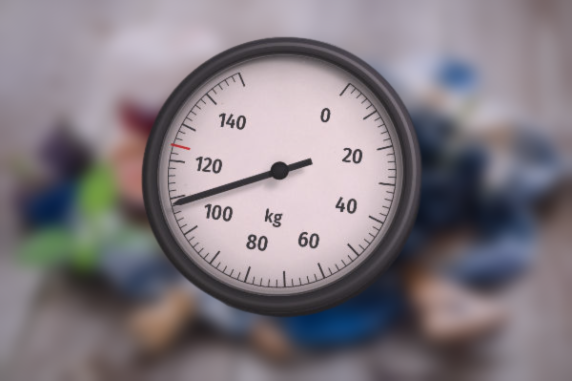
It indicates **108** kg
